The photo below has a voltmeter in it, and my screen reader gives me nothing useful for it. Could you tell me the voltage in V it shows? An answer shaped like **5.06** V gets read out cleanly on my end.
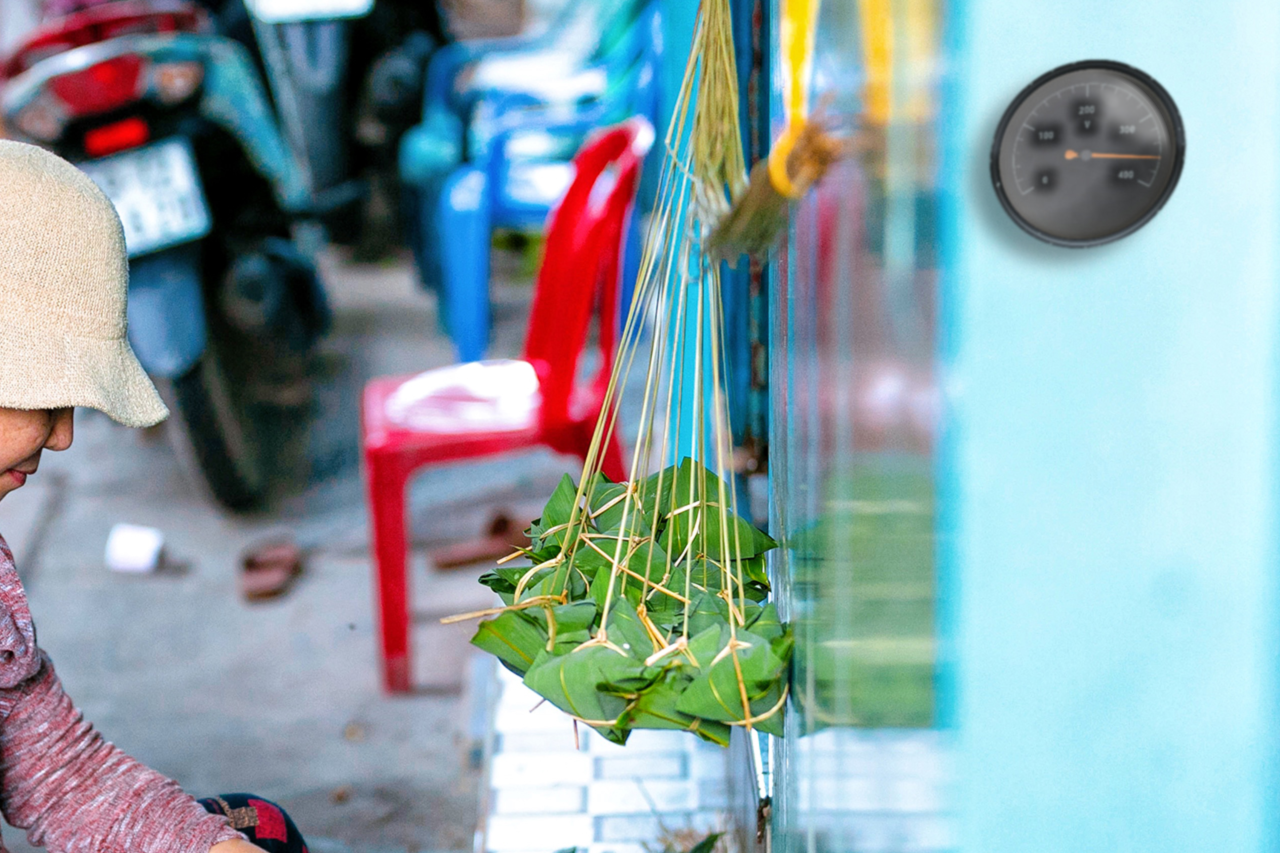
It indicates **360** V
